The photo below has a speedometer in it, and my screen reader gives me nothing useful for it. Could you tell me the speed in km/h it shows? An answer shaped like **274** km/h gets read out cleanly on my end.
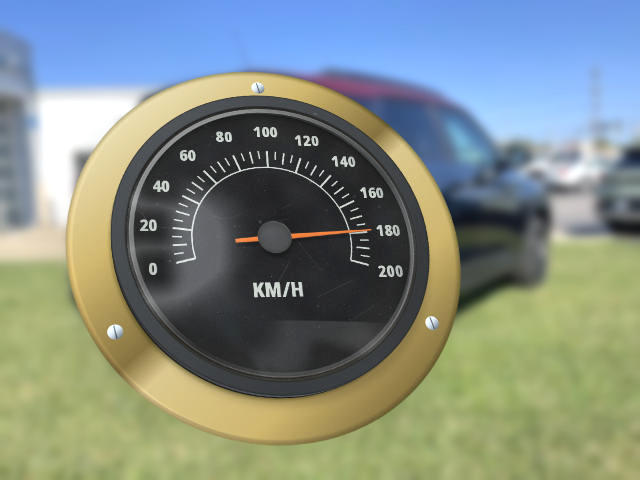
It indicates **180** km/h
